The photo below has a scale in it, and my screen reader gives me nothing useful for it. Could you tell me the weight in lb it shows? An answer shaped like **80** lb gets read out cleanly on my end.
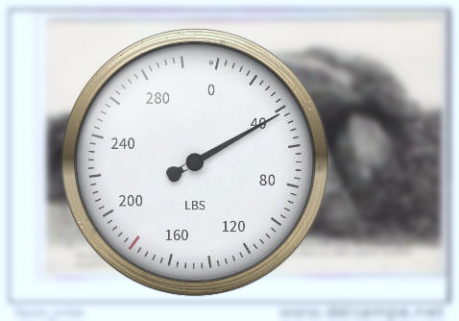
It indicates **42** lb
